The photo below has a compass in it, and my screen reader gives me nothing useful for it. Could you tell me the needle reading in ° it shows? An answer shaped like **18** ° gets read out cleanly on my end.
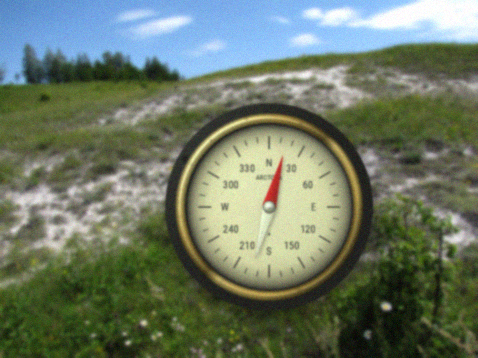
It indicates **15** °
